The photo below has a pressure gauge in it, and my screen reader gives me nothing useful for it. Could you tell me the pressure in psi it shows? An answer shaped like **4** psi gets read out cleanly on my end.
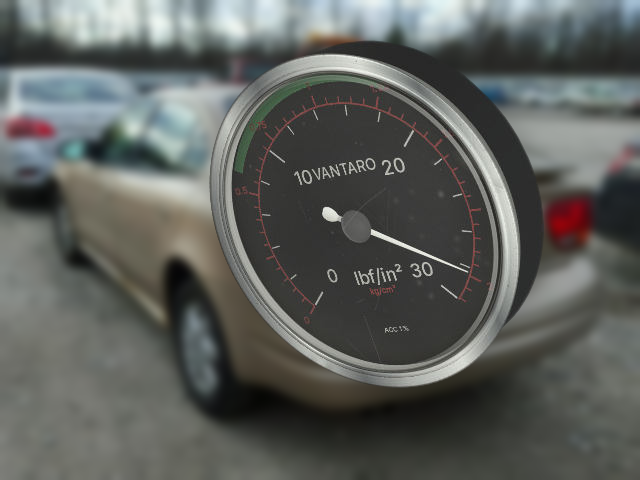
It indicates **28** psi
